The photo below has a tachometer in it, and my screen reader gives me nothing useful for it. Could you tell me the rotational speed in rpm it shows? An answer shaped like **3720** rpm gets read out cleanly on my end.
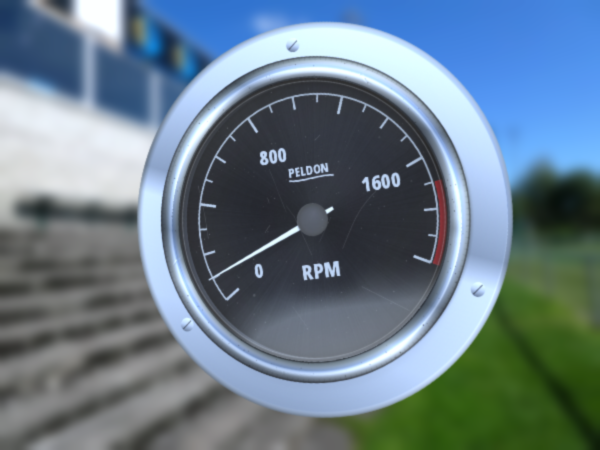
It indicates **100** rpm
